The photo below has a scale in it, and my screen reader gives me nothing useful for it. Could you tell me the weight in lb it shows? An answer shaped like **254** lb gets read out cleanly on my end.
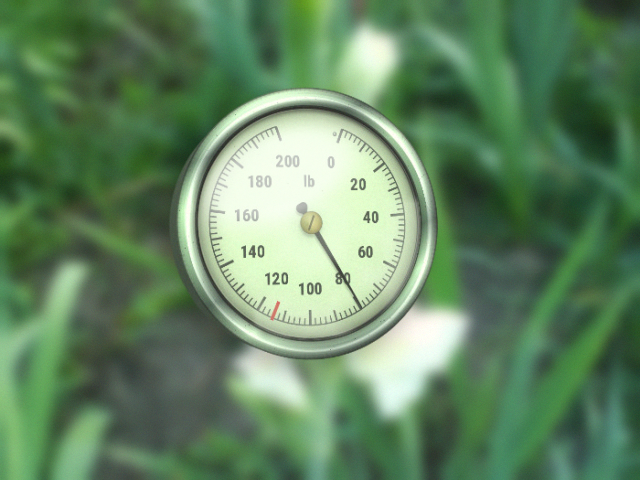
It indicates **80** lb
